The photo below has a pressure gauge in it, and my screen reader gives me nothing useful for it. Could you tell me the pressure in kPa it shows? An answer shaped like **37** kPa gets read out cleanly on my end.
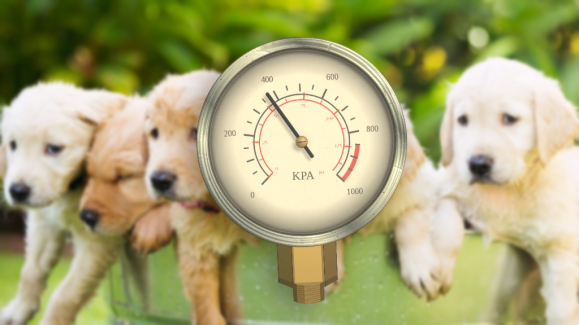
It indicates **375** kPa
